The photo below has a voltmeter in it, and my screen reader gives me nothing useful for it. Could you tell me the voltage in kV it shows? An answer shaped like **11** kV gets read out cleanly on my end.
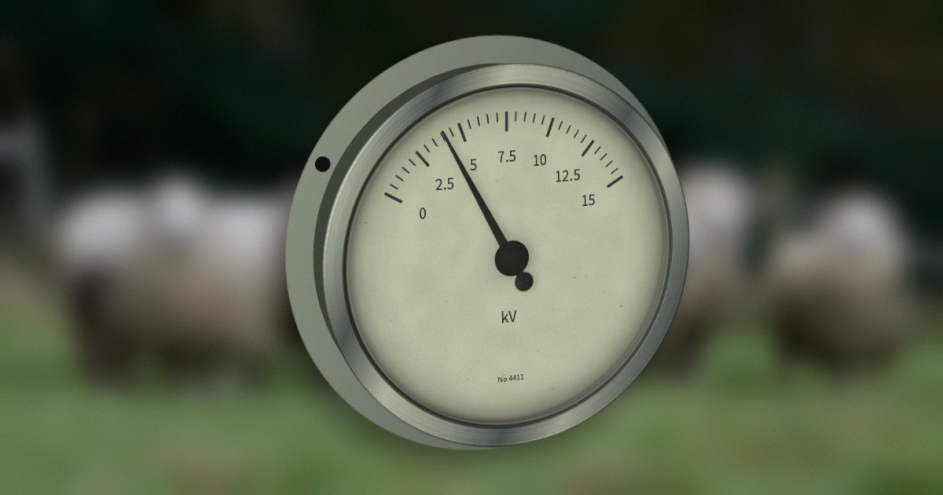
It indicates **4** kV
